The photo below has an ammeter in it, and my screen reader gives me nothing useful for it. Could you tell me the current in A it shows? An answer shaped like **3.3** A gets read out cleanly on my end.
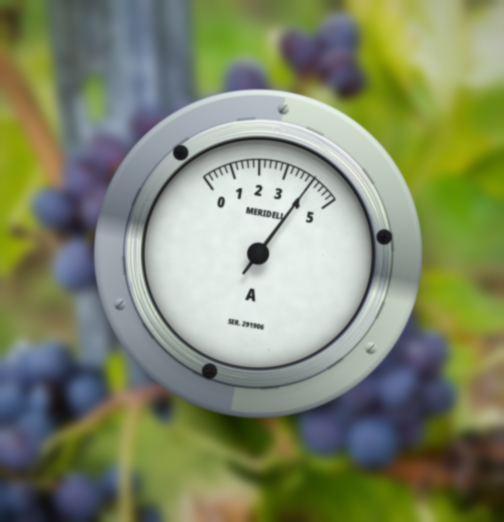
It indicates **4** A
